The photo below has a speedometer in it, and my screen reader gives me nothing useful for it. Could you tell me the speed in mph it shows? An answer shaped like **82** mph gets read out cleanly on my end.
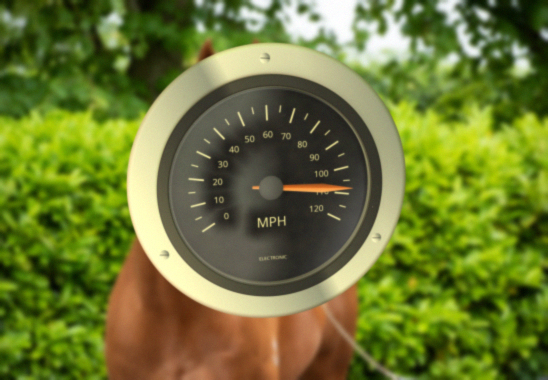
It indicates **107.5** mph
